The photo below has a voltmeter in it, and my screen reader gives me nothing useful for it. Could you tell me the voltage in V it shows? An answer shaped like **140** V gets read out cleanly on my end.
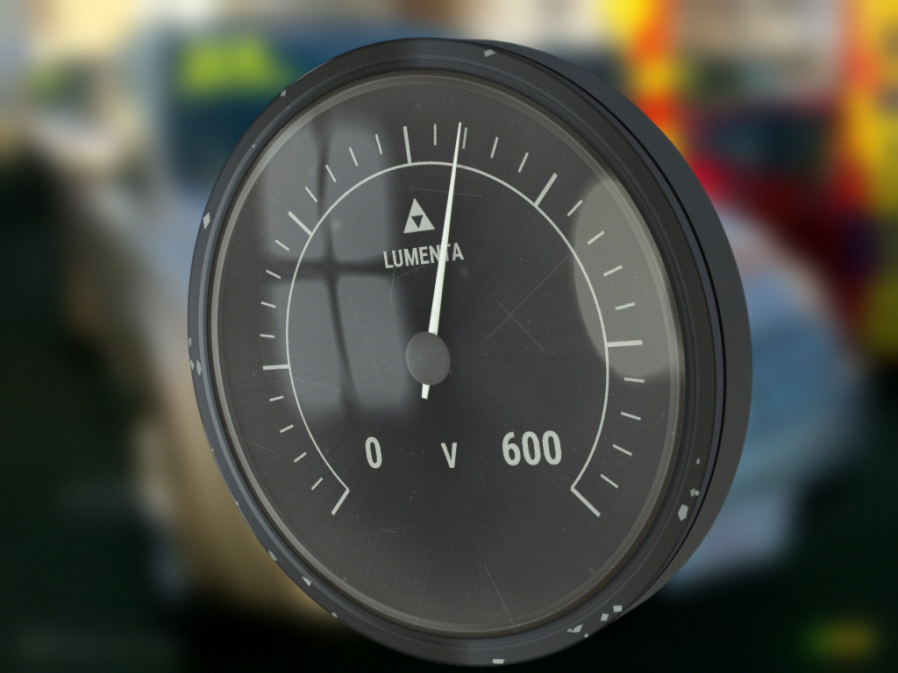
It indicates **340** V
